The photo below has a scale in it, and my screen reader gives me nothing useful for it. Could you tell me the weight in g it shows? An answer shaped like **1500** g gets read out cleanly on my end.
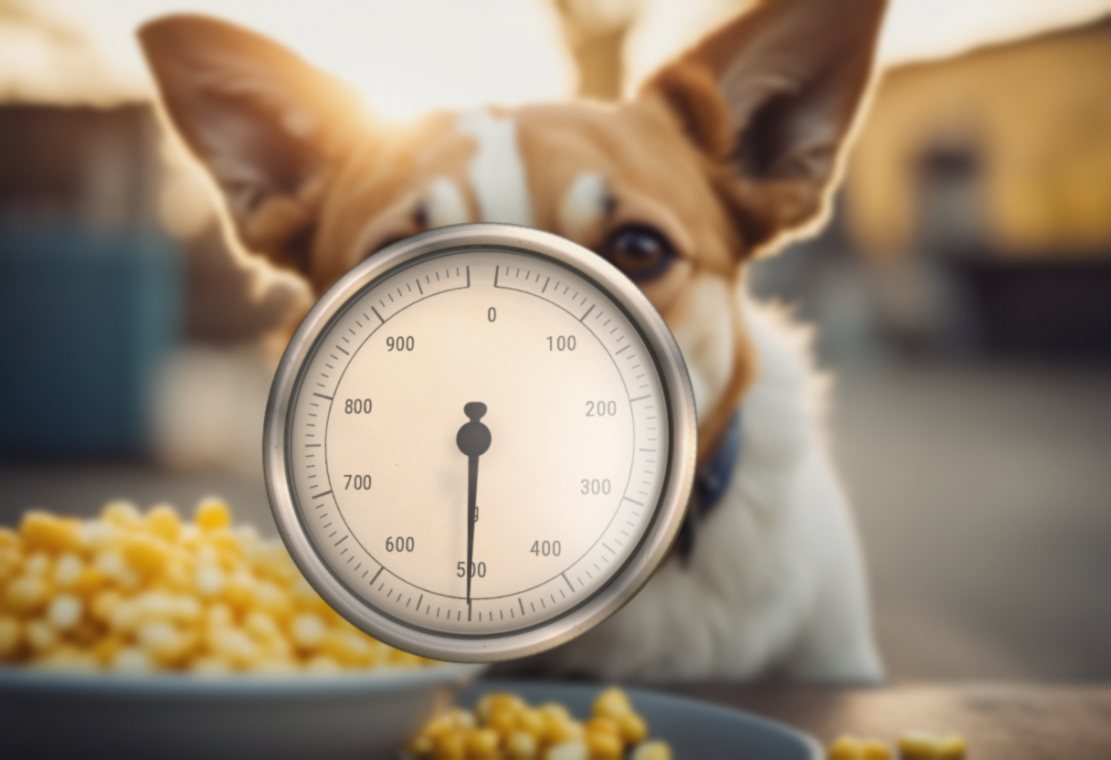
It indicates **500** g
